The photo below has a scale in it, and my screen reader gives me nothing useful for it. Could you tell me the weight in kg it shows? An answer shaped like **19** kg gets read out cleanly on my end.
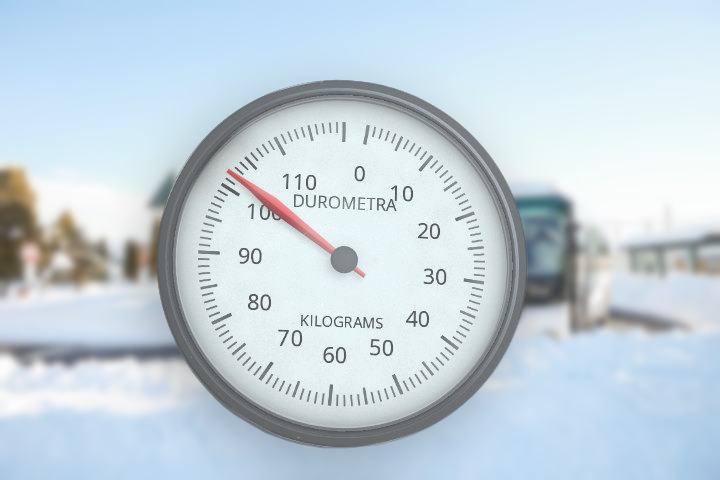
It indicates **102** kg
